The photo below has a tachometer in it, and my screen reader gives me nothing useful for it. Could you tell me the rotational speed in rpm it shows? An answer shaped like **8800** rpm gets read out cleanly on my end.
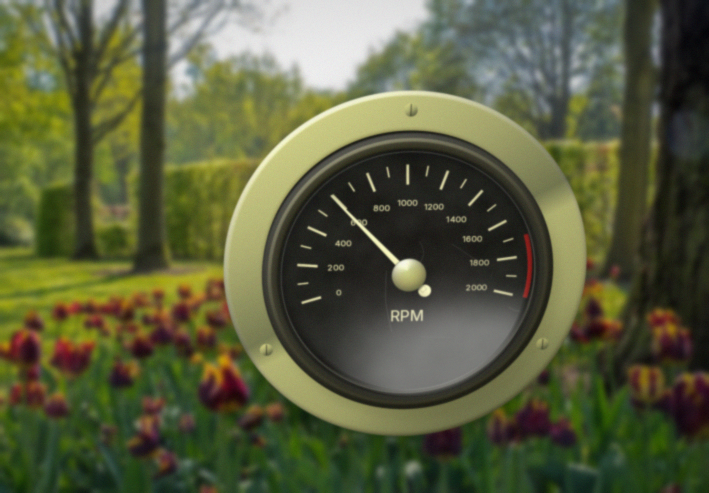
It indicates **600** rpm
